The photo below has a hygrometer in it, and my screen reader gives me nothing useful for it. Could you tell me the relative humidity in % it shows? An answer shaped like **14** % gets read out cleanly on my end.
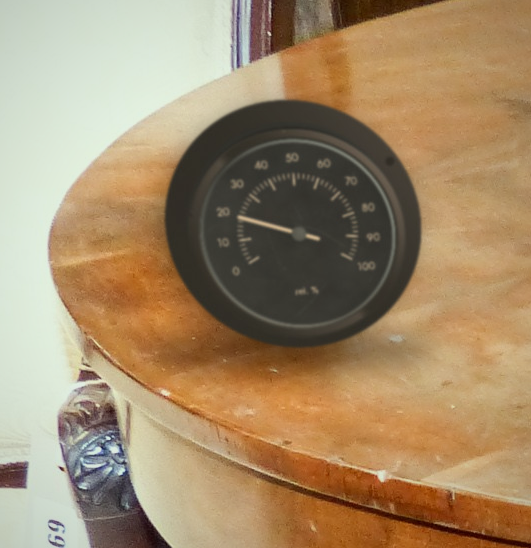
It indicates **20** %
